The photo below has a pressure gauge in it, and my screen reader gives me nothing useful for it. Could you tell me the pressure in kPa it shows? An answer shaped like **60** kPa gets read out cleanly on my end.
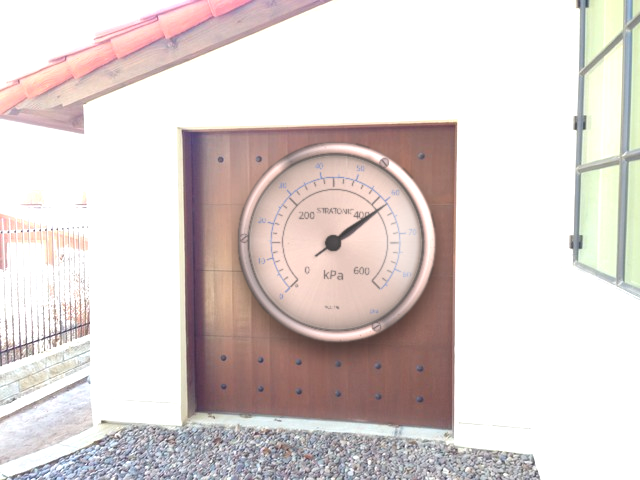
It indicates **420** kPa
